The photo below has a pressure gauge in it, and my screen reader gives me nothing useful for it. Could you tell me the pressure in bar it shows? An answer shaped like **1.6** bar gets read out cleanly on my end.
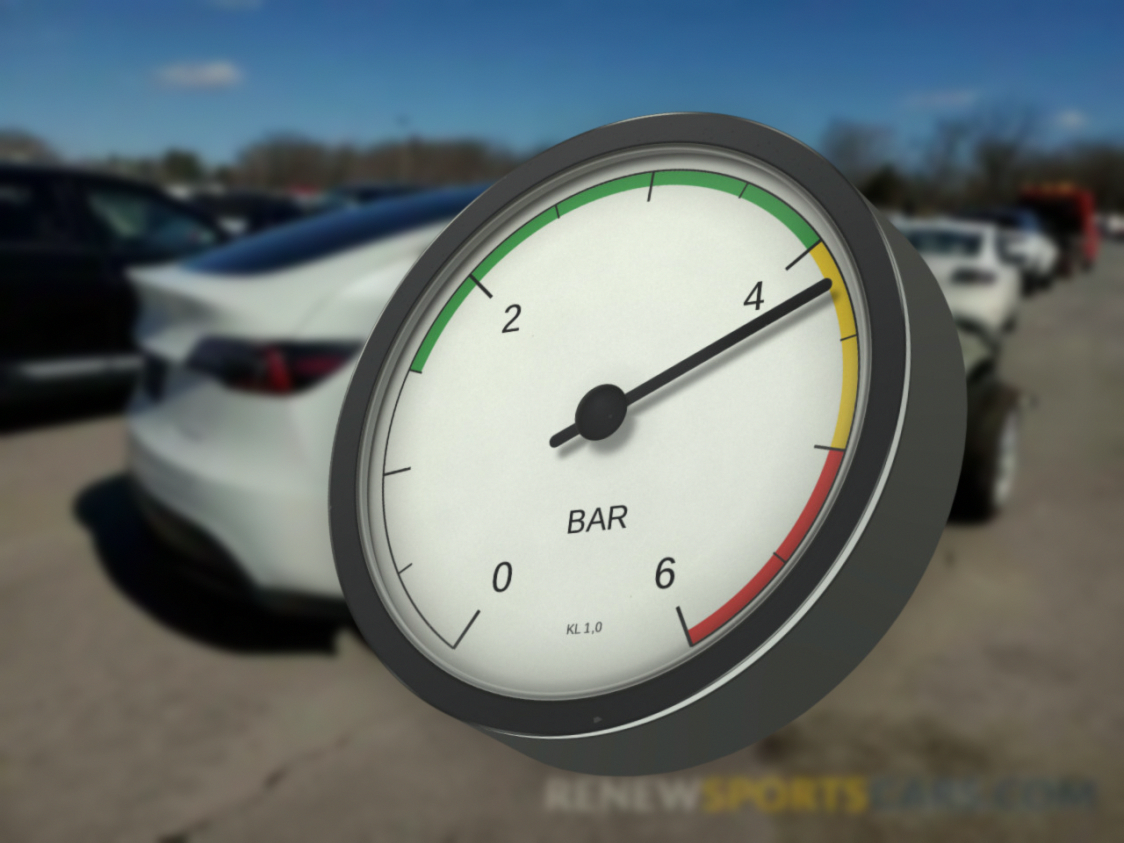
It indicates **4.25** bar
